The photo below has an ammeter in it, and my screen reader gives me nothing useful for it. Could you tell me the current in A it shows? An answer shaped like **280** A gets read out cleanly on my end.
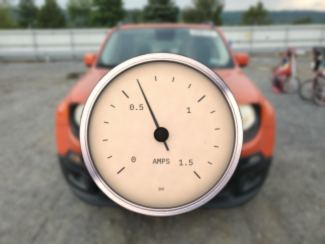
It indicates **0.6** A
